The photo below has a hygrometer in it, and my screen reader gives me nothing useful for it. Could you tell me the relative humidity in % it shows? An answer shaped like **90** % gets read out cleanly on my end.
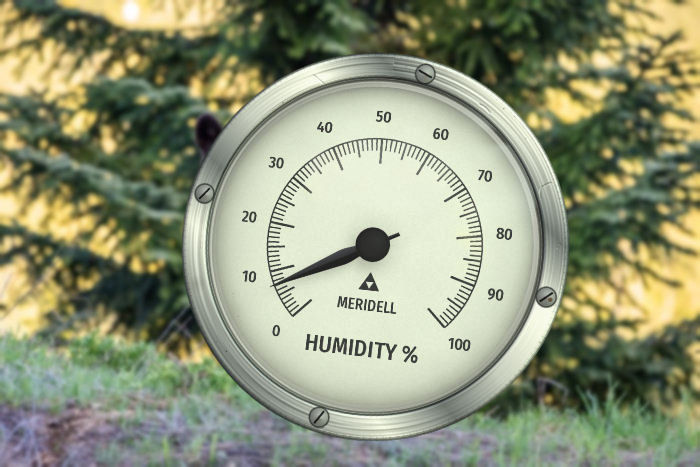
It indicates **7** %
